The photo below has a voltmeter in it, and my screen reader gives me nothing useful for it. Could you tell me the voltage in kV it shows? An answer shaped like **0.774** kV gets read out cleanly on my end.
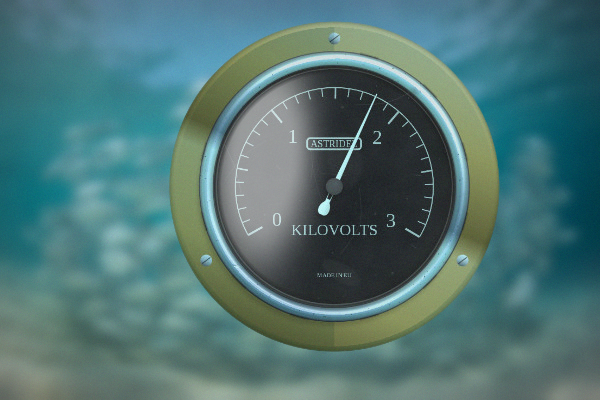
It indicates **1.8** kV
